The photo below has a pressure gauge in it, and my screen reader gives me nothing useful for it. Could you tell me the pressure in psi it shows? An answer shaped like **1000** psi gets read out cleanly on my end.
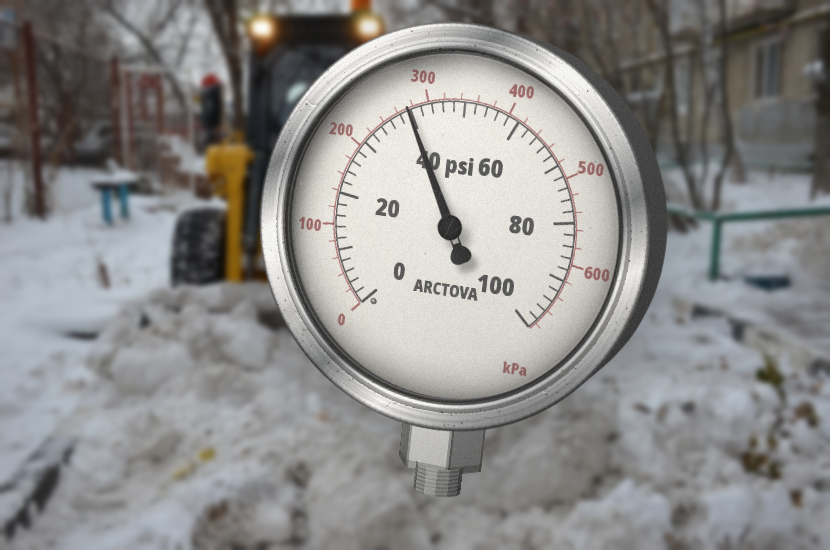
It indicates **40** psi
